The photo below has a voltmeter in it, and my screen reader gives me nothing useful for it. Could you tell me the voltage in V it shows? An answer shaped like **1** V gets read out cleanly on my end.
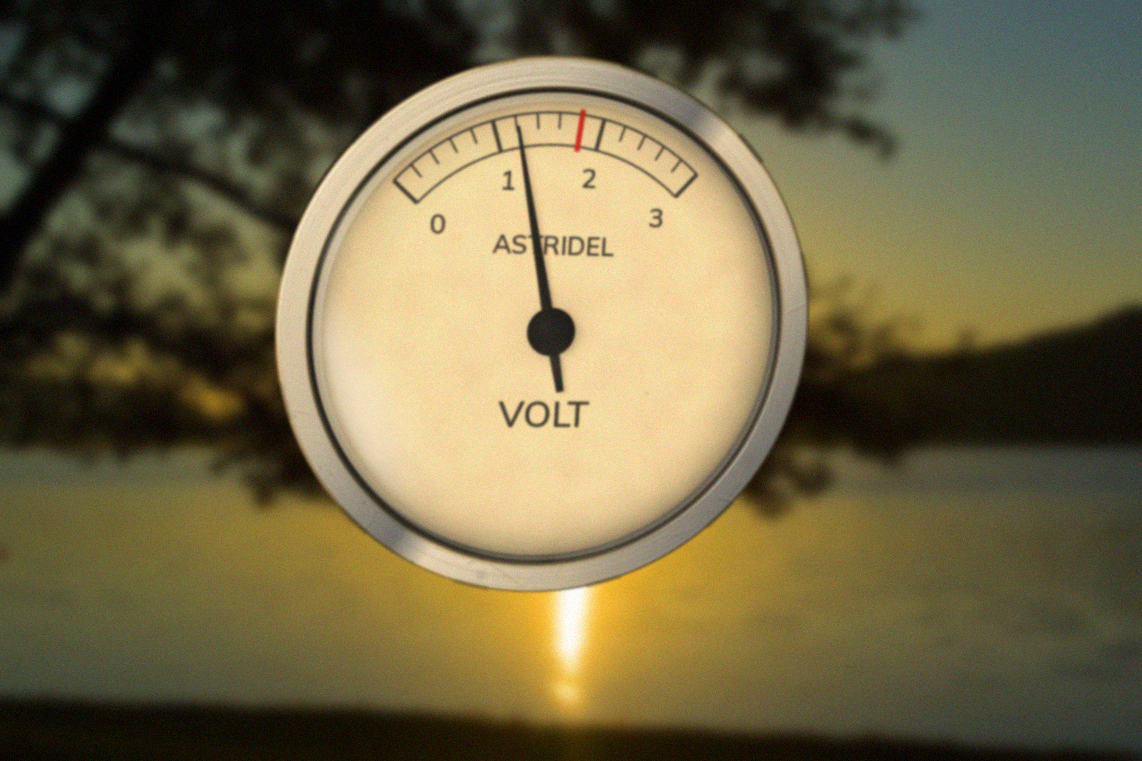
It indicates **1.2** V
